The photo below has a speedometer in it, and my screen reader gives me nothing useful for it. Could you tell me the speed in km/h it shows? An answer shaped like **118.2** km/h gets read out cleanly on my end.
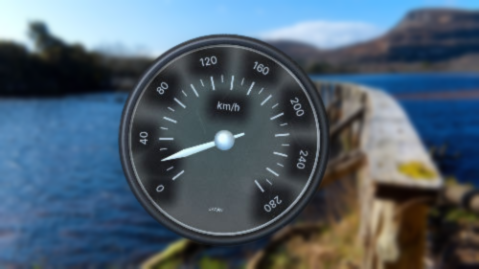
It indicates **20** km/h
